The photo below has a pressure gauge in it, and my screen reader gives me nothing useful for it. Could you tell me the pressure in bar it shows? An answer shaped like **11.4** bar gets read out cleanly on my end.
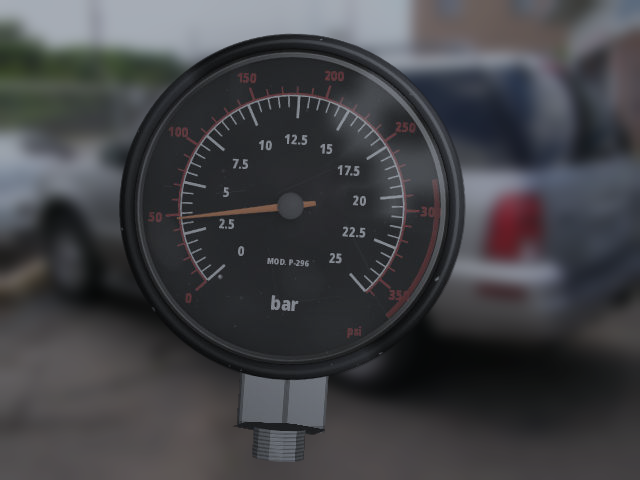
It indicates **3.25** bar
